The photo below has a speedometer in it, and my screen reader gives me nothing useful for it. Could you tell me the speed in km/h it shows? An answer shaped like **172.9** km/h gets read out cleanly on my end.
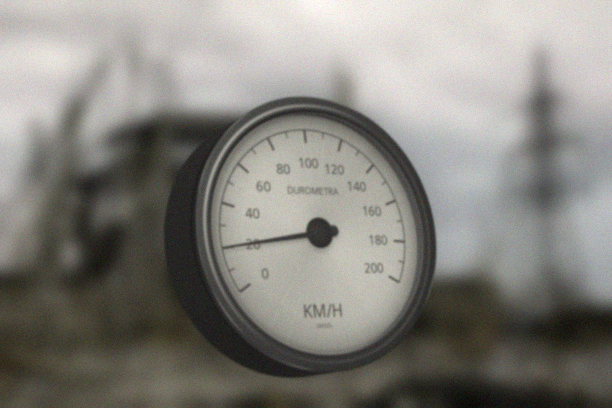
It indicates **20** km/h
